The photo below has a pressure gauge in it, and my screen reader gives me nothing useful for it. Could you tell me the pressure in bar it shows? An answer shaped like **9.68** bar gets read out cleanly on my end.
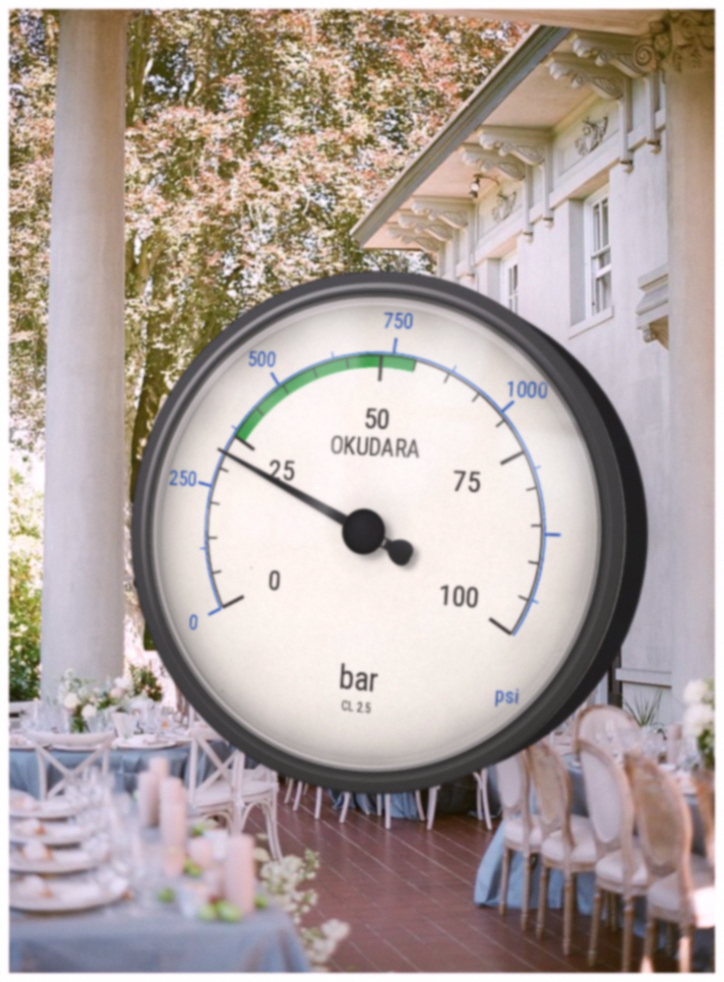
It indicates **22.5** bar
